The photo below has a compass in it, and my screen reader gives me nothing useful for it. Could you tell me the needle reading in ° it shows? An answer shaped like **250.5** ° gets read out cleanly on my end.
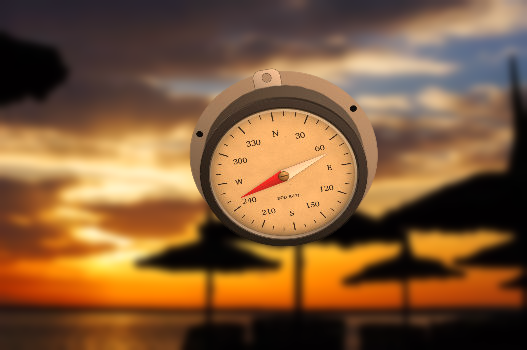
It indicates **250** °
